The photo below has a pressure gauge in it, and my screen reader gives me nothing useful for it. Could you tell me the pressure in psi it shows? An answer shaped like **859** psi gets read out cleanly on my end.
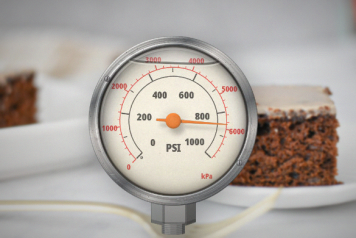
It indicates **850** psi
